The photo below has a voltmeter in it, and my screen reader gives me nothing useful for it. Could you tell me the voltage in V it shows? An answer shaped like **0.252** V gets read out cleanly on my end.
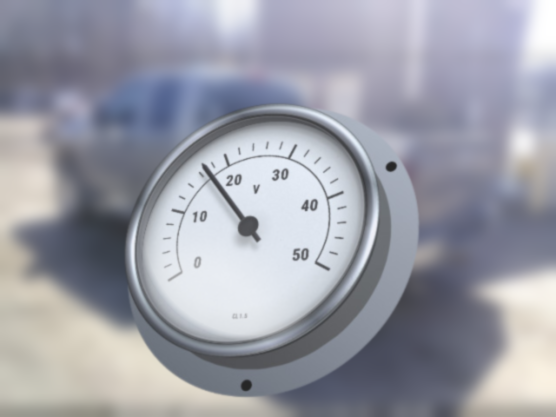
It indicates **17** V
